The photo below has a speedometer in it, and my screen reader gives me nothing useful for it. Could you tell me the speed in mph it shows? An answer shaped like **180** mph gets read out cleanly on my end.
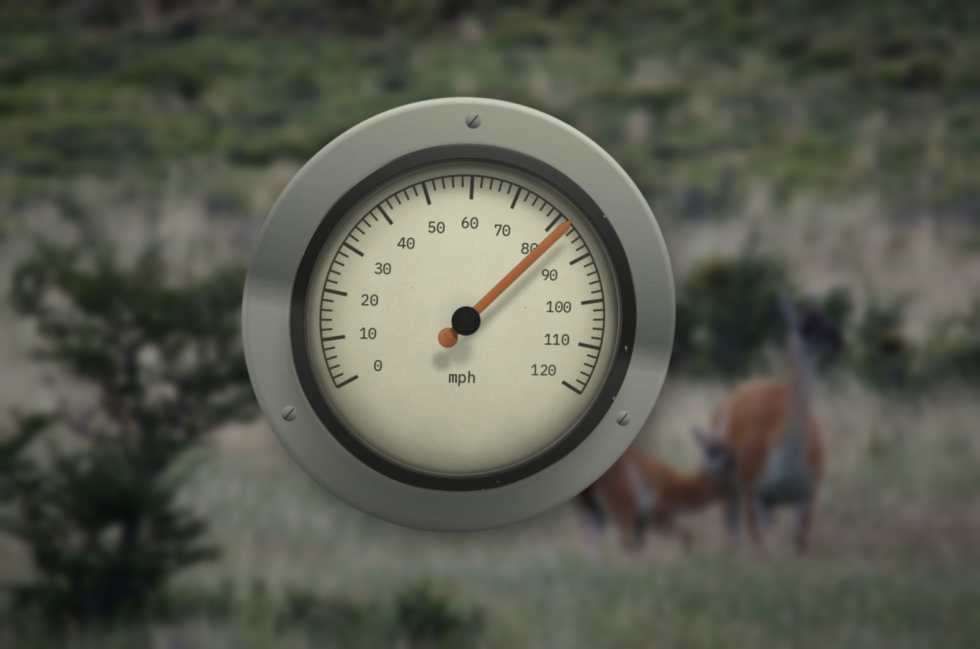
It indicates **82** mph
